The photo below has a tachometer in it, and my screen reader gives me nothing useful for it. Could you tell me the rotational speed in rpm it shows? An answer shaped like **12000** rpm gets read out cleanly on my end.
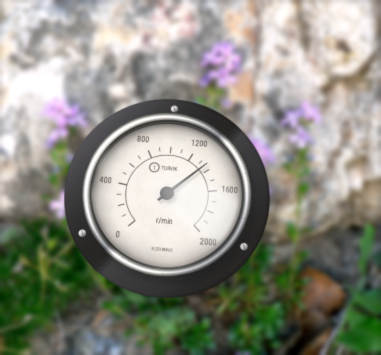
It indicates **1350** rpm
